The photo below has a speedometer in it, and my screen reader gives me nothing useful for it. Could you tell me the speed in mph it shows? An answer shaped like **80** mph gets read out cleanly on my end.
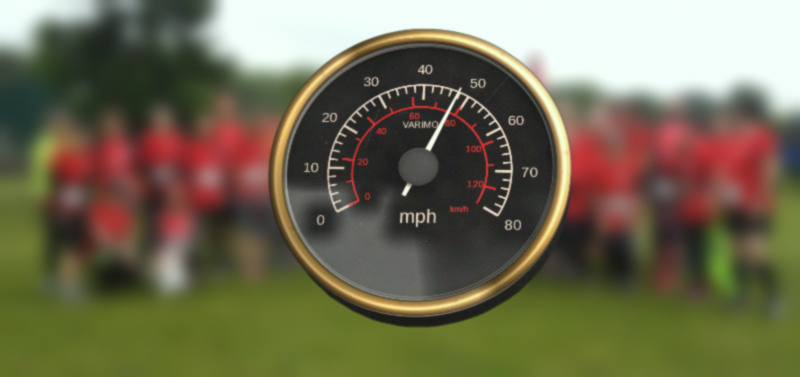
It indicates **48** mph
